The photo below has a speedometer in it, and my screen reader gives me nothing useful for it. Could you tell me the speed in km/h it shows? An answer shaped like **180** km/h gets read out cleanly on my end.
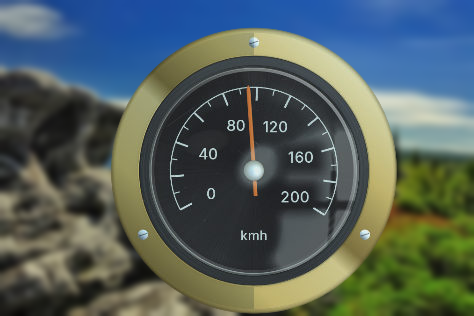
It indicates **95** km/h
